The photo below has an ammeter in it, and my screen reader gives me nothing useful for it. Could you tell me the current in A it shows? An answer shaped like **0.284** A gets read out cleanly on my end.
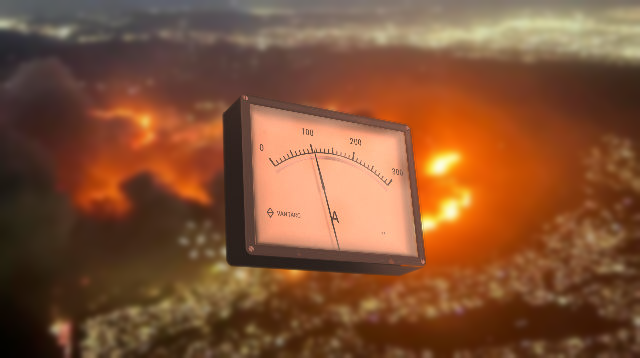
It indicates **100** A
